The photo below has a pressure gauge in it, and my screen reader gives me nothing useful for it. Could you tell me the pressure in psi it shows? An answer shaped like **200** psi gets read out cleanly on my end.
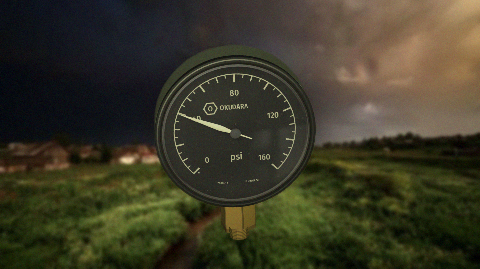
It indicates **40** psi
